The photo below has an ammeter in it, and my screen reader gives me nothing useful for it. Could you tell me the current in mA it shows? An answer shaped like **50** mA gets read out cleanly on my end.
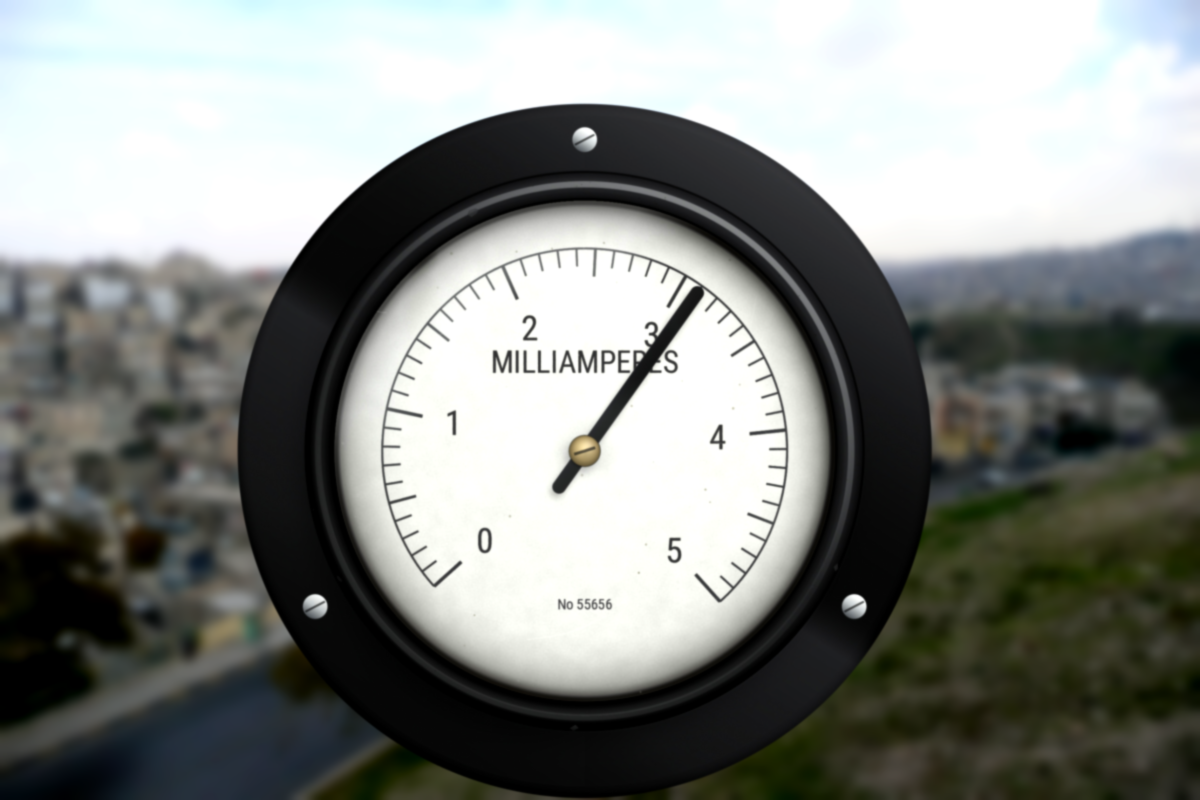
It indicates **3.1** mA
